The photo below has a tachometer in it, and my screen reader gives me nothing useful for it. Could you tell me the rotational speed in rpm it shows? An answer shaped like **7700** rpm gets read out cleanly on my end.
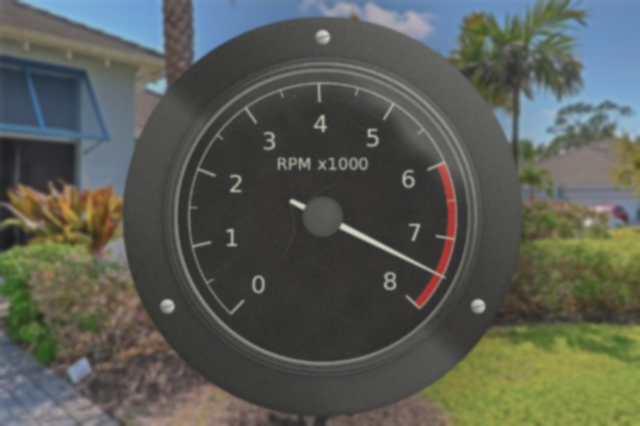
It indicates **7500** rpm
